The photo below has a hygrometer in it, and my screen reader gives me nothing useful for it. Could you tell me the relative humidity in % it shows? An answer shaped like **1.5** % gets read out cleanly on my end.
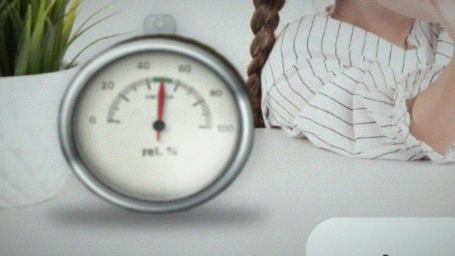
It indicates **50** %
